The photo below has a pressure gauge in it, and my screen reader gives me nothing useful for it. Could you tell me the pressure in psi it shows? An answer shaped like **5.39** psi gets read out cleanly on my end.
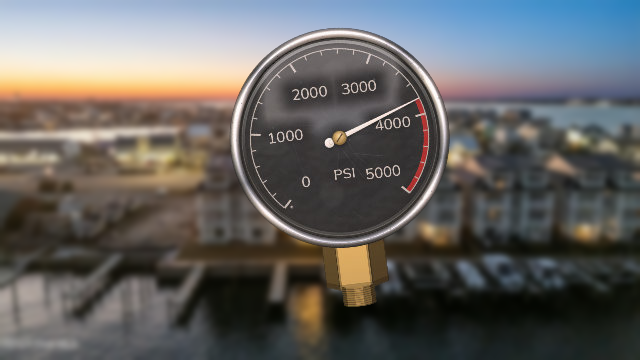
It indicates **3800** psi
